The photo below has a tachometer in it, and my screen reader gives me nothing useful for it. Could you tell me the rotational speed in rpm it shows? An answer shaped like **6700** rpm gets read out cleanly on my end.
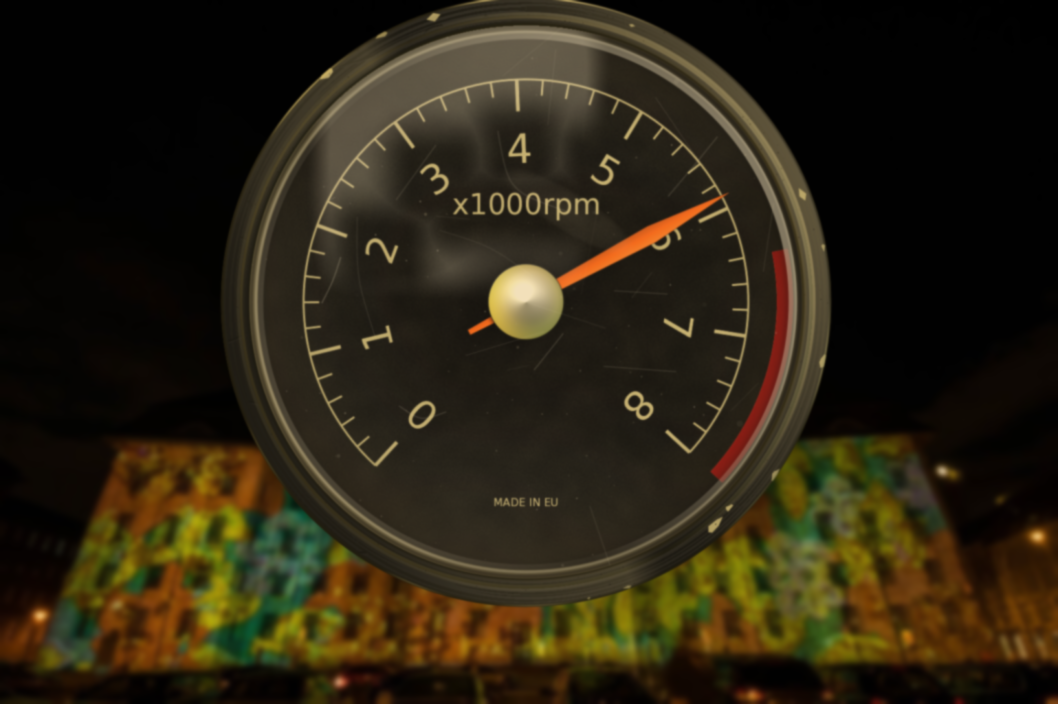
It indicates **5900** rpm
